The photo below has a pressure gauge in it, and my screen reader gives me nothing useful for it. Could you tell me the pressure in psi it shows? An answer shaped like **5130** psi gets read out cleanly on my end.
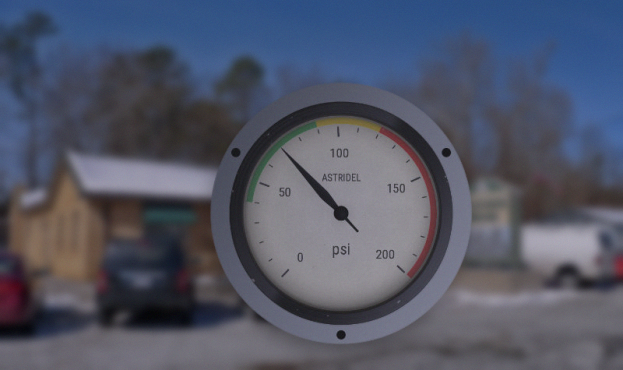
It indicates **70** psi
